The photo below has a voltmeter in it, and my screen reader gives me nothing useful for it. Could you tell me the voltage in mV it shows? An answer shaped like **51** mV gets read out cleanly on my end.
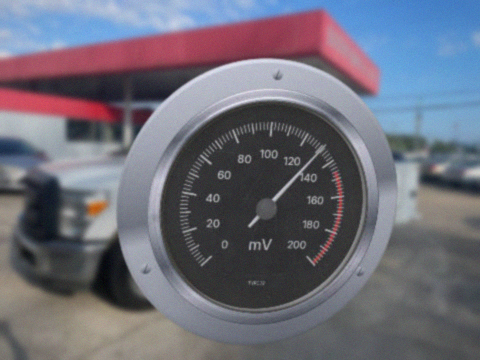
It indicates **130** mV
